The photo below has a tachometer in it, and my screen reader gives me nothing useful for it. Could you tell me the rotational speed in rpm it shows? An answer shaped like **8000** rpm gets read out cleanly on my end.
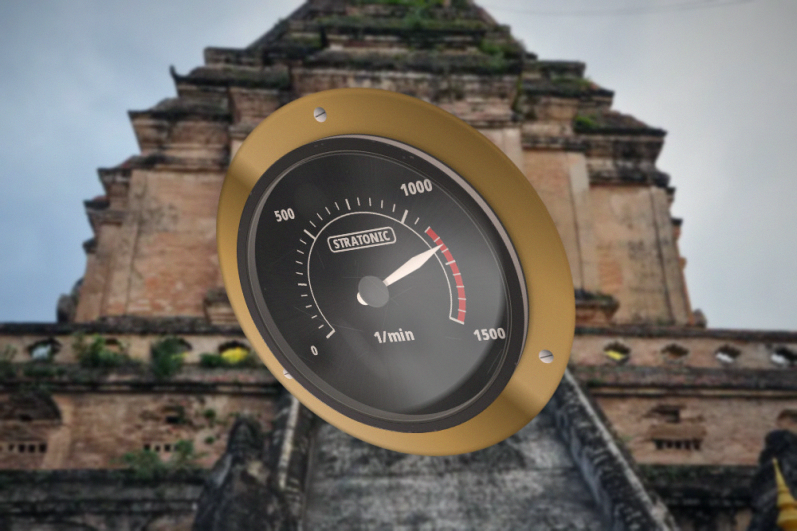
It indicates **1175** rpm
